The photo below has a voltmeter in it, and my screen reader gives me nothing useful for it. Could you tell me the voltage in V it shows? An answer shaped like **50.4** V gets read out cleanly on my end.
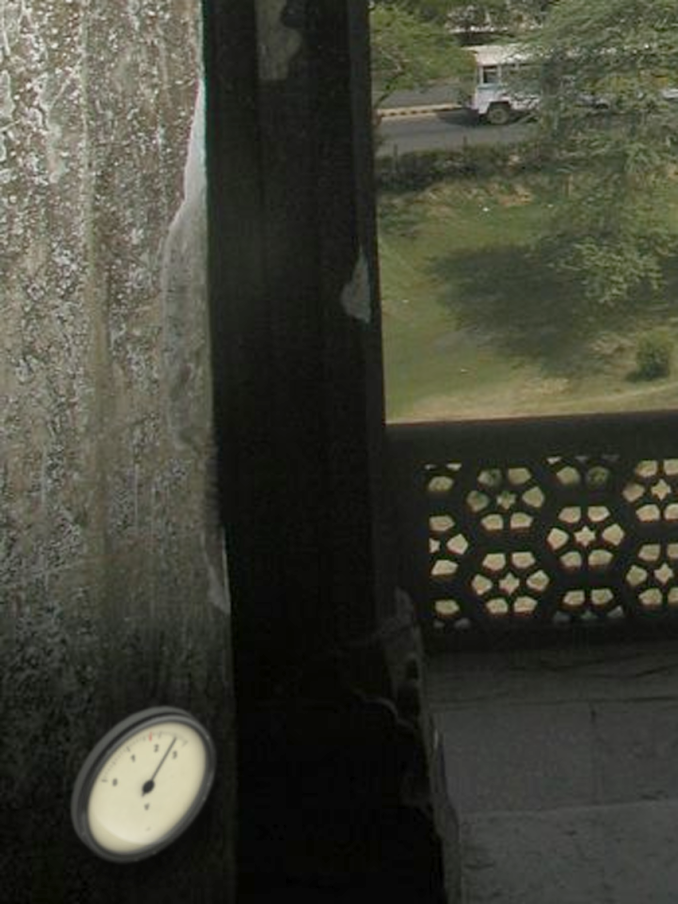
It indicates **2.5** V
